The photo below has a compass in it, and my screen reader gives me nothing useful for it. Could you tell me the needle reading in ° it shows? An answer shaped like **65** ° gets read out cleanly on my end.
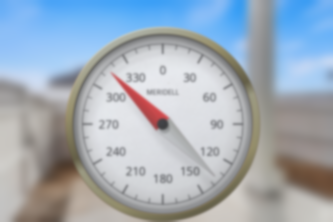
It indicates **315** °
